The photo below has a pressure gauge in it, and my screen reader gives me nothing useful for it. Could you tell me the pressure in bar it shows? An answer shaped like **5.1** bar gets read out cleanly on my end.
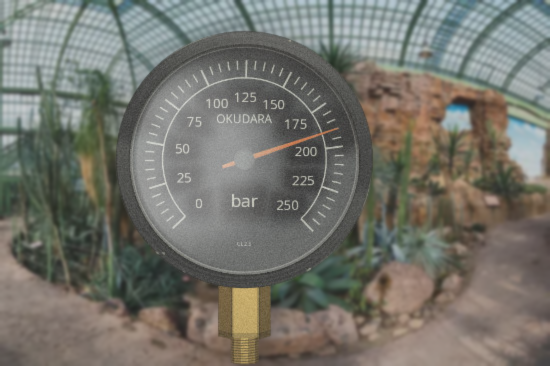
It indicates **190** bar
